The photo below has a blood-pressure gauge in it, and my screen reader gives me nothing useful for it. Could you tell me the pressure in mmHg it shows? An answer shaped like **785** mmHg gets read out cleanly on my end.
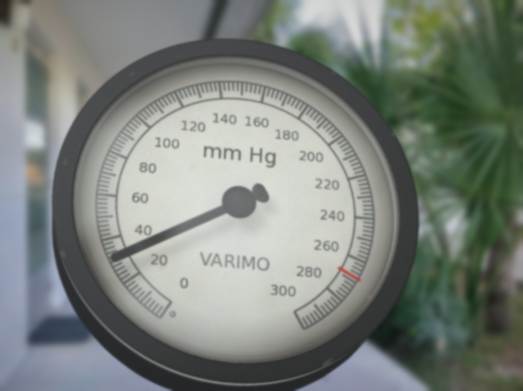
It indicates **30** mmHg
